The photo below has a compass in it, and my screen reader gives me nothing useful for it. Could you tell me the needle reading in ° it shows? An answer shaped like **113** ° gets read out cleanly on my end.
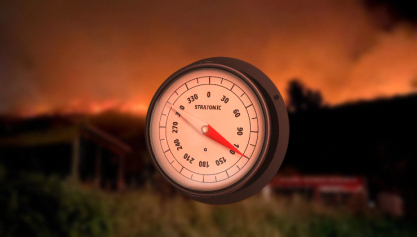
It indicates **120** °
